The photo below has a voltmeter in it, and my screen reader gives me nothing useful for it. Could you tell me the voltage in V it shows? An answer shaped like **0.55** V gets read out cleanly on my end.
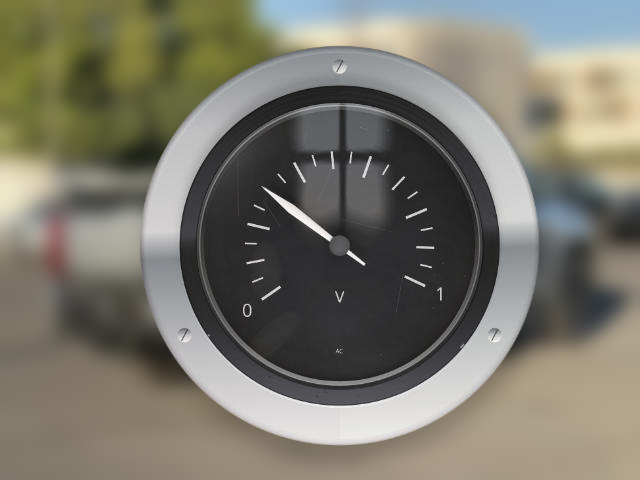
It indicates **0.3** V
